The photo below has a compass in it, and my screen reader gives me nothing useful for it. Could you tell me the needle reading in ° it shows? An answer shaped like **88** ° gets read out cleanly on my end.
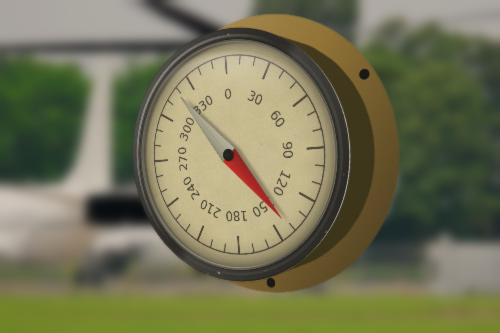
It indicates **140** °
